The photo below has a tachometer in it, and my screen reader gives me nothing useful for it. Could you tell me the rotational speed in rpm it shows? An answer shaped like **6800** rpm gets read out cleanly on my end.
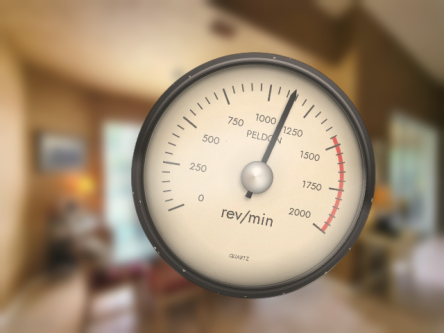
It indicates **1125** rpm
